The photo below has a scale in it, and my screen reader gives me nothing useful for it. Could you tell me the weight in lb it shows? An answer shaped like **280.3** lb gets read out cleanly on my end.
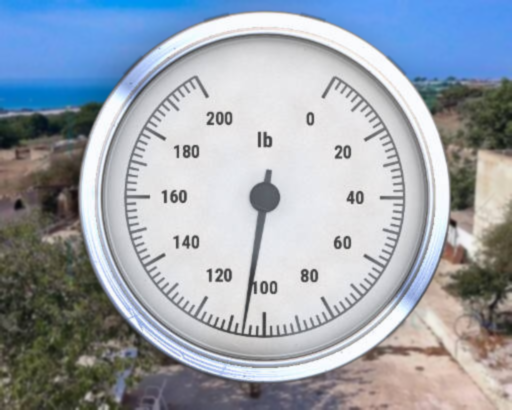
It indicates **106** lb
